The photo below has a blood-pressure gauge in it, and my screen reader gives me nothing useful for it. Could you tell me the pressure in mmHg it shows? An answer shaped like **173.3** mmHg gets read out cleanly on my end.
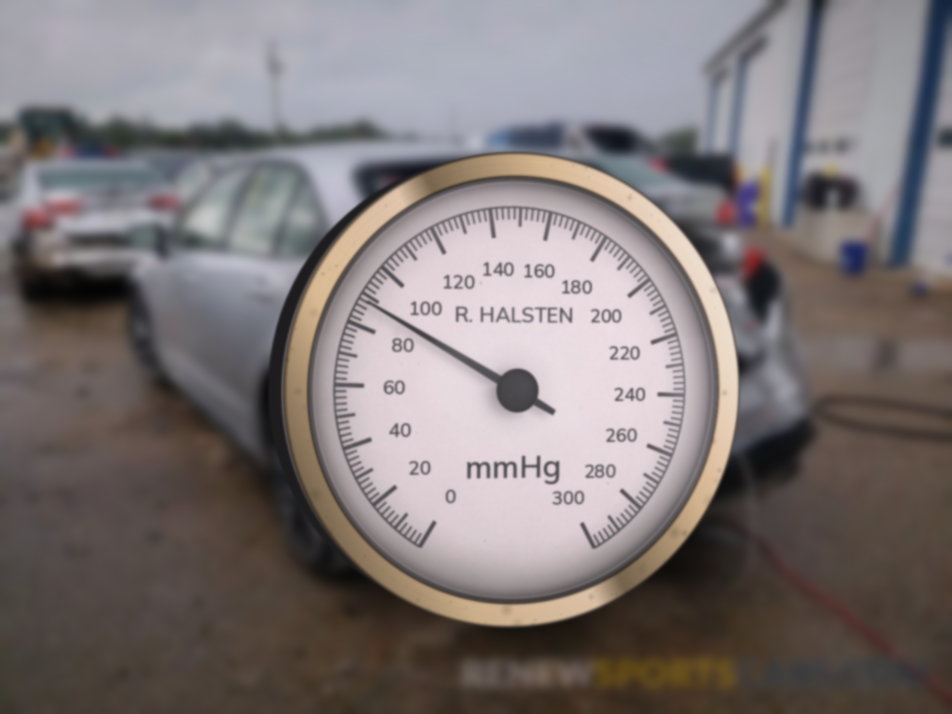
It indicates **88** mmHg
